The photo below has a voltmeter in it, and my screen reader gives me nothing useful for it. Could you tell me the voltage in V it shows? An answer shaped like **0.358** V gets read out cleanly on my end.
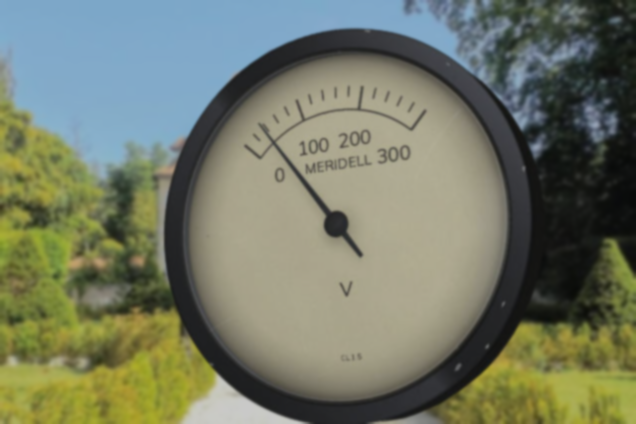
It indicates **40** V
